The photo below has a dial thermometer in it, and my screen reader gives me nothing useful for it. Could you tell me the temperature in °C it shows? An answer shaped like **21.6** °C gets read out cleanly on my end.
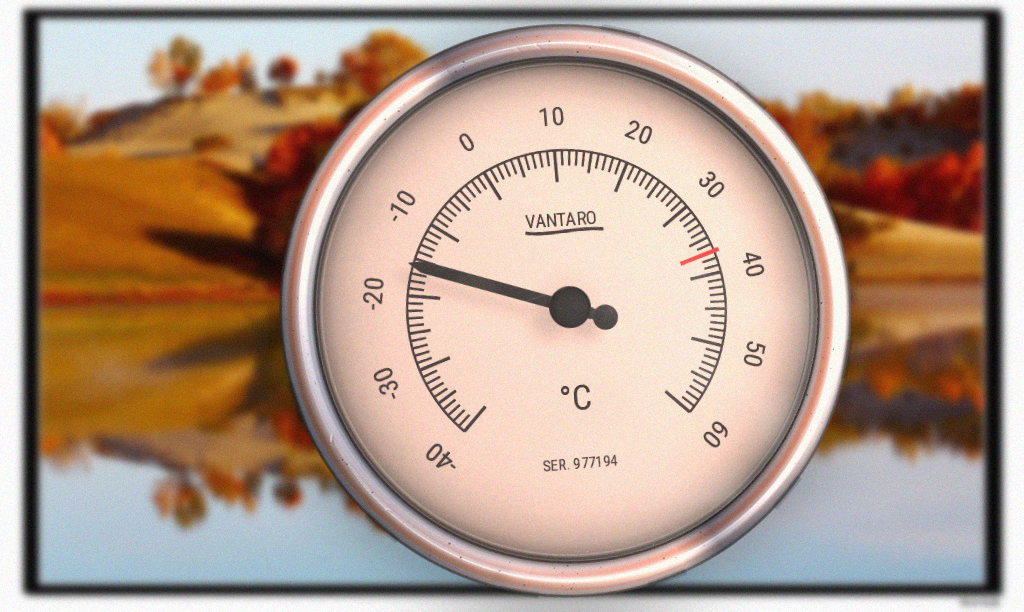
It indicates **-16** °C
